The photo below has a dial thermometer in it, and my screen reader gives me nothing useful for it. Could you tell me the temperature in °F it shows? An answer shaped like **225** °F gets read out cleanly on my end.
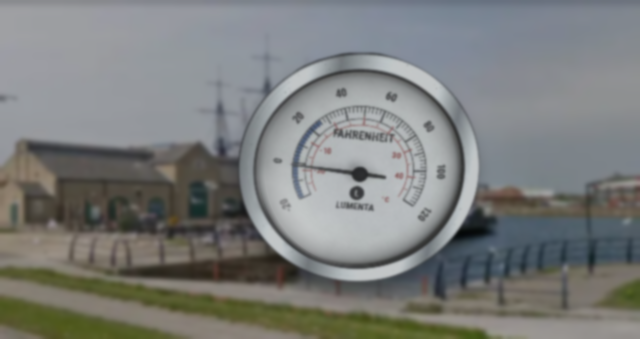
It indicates **0** °F
